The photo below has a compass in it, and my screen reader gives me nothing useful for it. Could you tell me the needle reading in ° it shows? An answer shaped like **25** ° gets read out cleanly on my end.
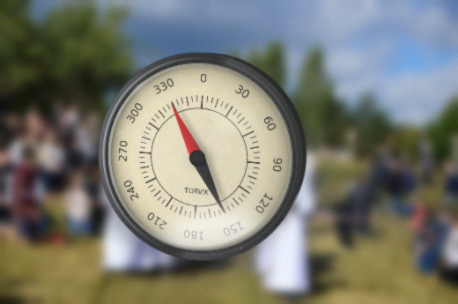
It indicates **330** °
